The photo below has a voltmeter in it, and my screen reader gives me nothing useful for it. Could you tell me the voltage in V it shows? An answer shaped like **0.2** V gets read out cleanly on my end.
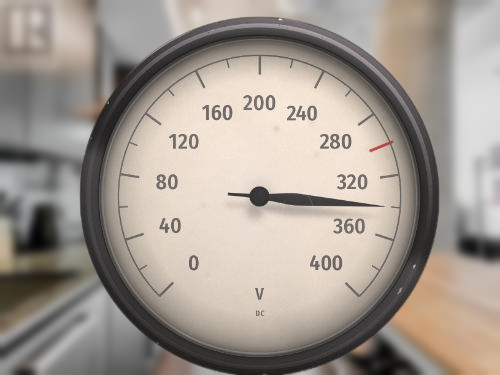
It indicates **340** V
